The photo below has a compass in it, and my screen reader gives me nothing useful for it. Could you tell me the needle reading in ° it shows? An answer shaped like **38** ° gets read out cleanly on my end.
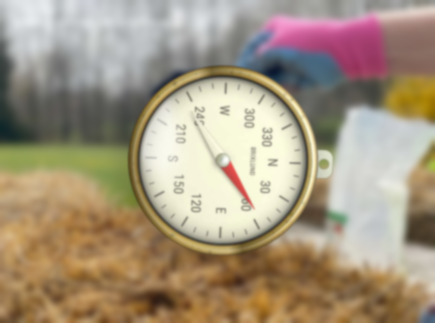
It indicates **55** °
